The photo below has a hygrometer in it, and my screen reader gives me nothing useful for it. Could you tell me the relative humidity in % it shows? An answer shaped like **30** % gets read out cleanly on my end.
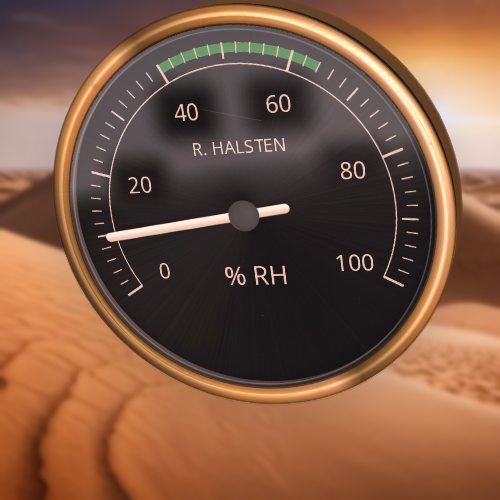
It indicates **10** %
